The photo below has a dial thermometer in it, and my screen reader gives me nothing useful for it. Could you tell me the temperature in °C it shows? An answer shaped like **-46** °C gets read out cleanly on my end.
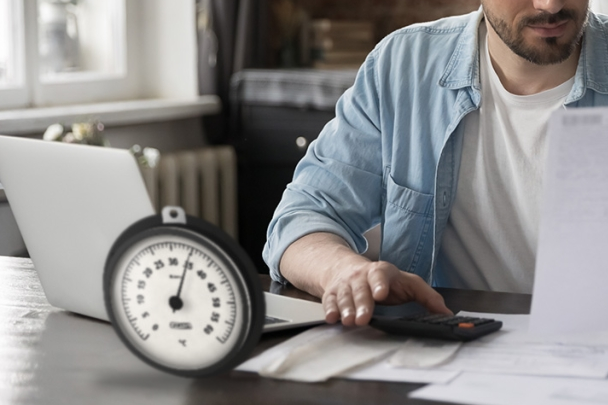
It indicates **35** °C
